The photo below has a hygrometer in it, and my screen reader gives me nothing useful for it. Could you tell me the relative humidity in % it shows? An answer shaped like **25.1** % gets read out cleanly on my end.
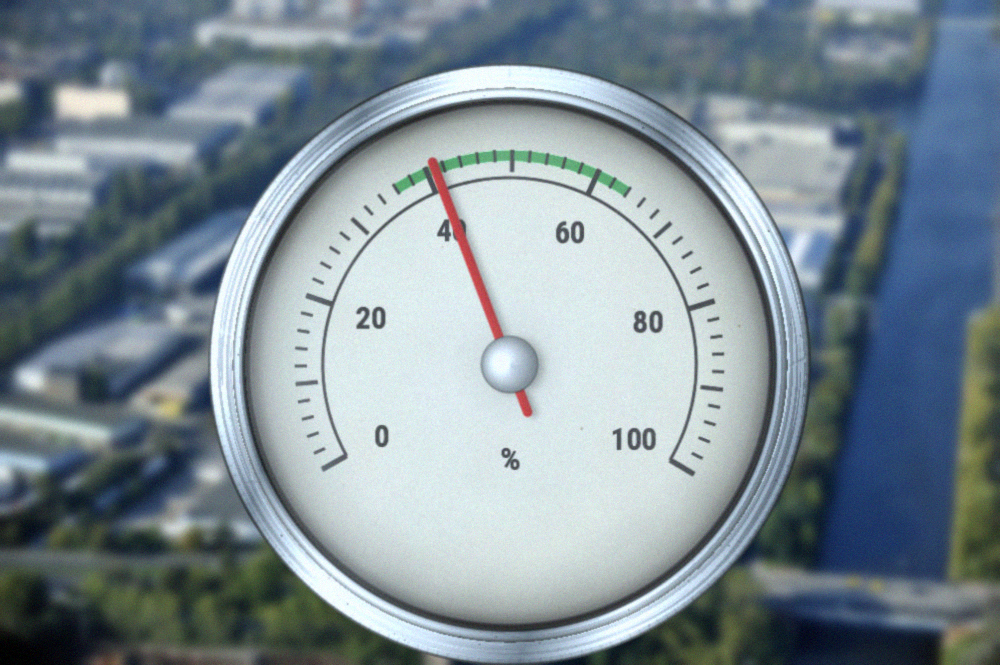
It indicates **41** %
